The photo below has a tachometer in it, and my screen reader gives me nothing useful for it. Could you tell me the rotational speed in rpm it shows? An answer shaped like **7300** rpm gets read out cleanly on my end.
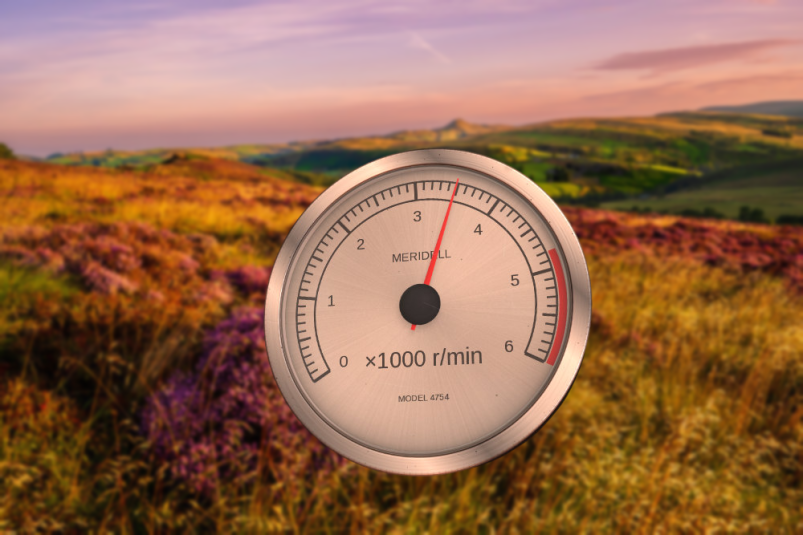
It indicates **3500** rpm
